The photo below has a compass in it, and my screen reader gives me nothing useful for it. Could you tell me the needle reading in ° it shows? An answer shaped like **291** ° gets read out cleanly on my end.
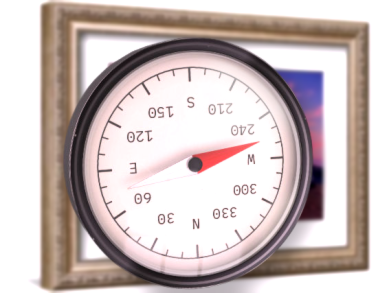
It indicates **255** °
